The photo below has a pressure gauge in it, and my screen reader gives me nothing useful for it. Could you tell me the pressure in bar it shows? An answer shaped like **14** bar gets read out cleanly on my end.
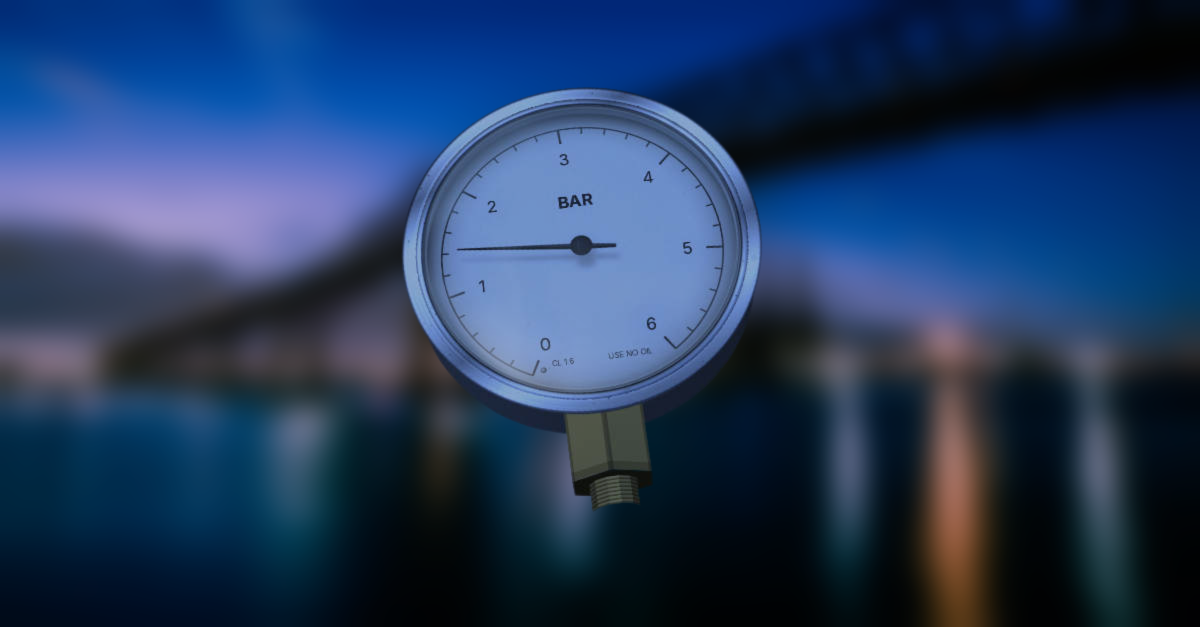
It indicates **1.4** bar
